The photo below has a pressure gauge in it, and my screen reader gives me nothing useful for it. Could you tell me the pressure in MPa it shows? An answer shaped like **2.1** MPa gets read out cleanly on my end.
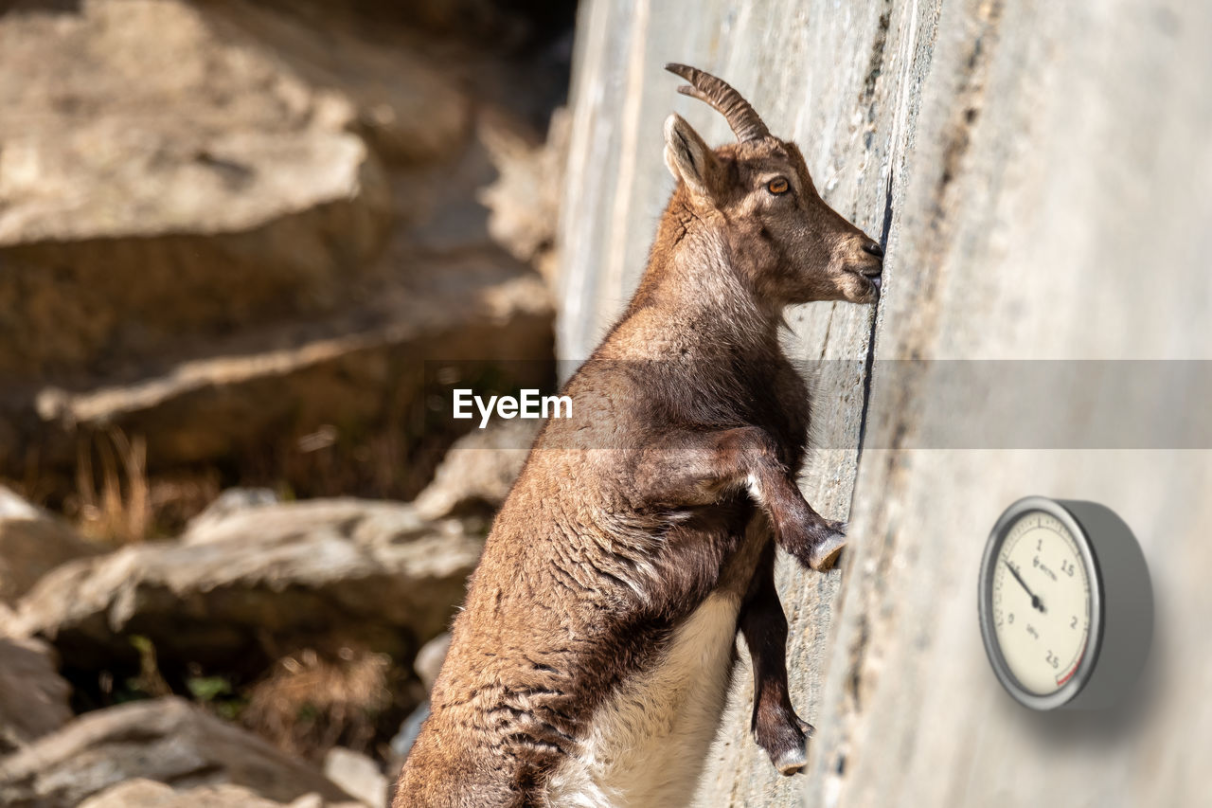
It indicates **0.5** MPa
